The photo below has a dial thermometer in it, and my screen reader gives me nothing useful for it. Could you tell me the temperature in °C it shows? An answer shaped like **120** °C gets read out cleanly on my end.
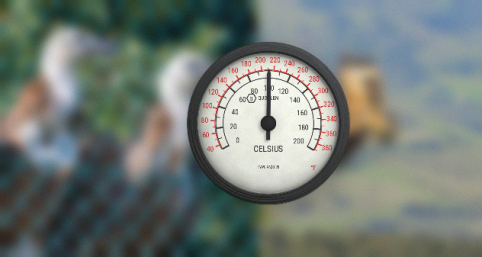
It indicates **100** °C
